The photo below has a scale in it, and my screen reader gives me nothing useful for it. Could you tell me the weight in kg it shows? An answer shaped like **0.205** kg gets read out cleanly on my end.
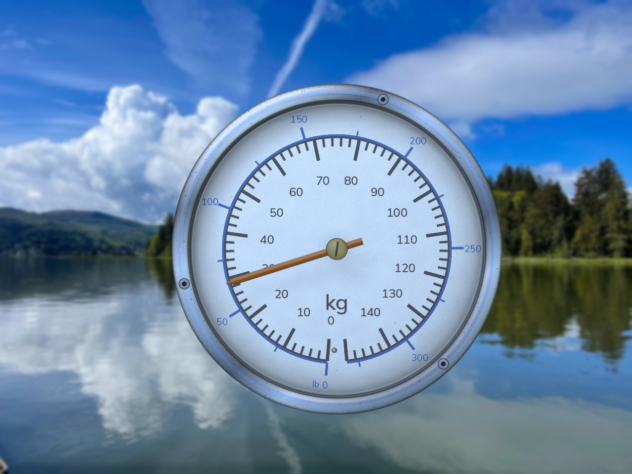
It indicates **29** kg
